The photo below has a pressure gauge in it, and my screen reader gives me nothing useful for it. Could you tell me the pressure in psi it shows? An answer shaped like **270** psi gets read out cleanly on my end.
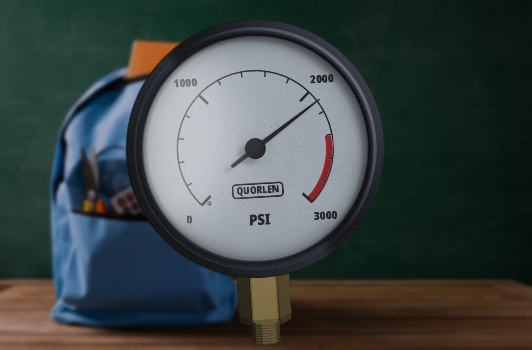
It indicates **2100** psi
